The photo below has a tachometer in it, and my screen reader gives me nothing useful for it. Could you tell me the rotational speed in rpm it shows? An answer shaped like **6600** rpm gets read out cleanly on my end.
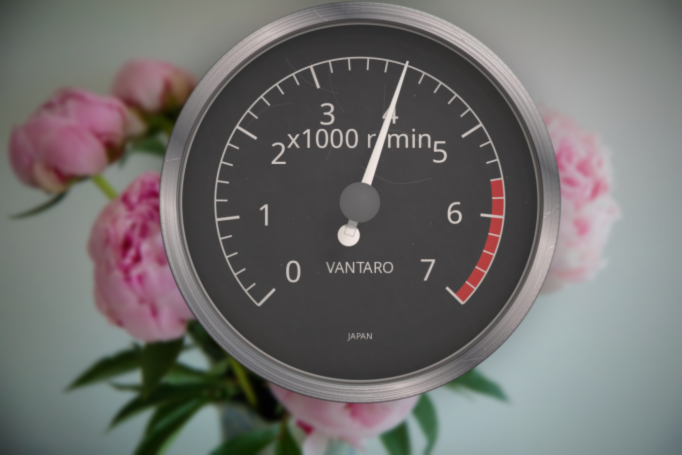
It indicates **4000** rpm
